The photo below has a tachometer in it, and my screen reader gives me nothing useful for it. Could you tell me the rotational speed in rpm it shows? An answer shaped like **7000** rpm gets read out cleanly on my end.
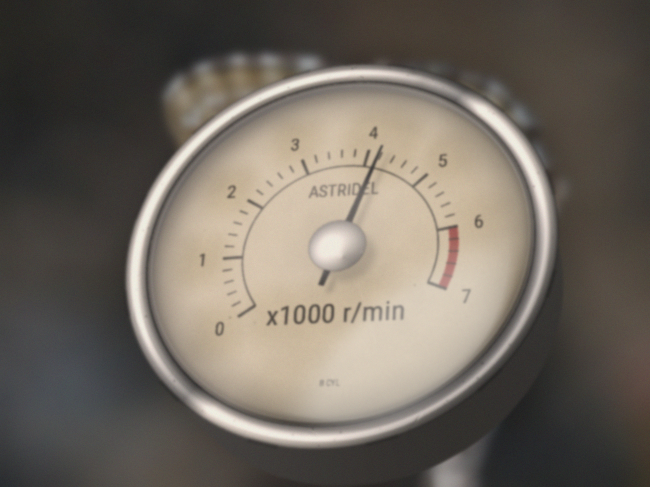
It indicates **4200** rpm
